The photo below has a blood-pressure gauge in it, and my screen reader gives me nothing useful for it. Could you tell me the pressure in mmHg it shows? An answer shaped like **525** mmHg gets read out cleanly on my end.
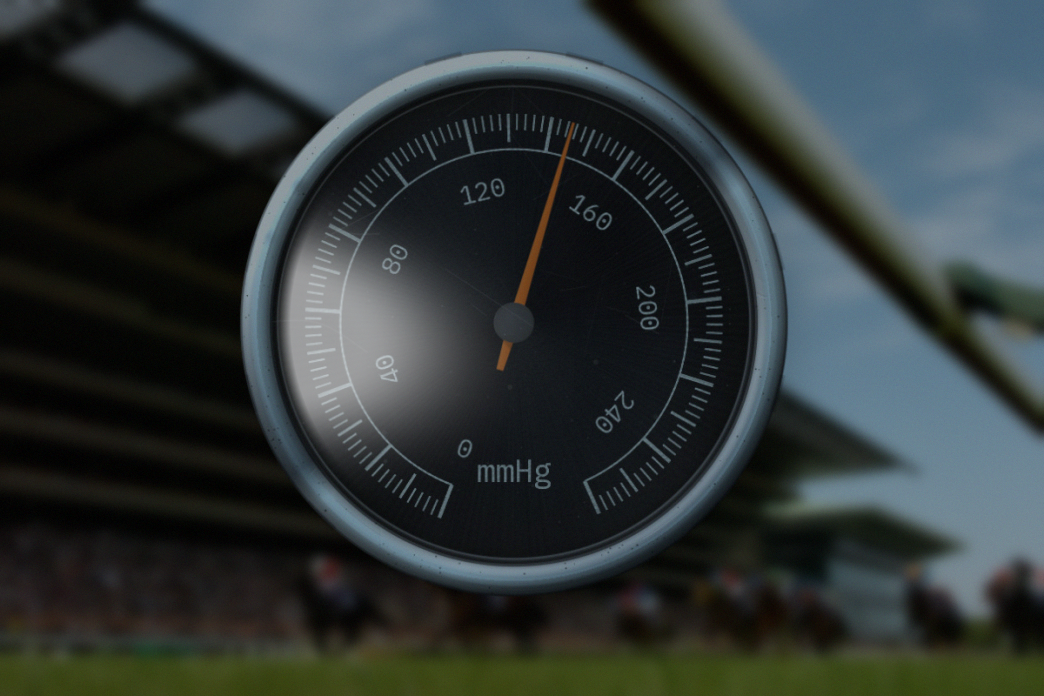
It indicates **145** mmHg
